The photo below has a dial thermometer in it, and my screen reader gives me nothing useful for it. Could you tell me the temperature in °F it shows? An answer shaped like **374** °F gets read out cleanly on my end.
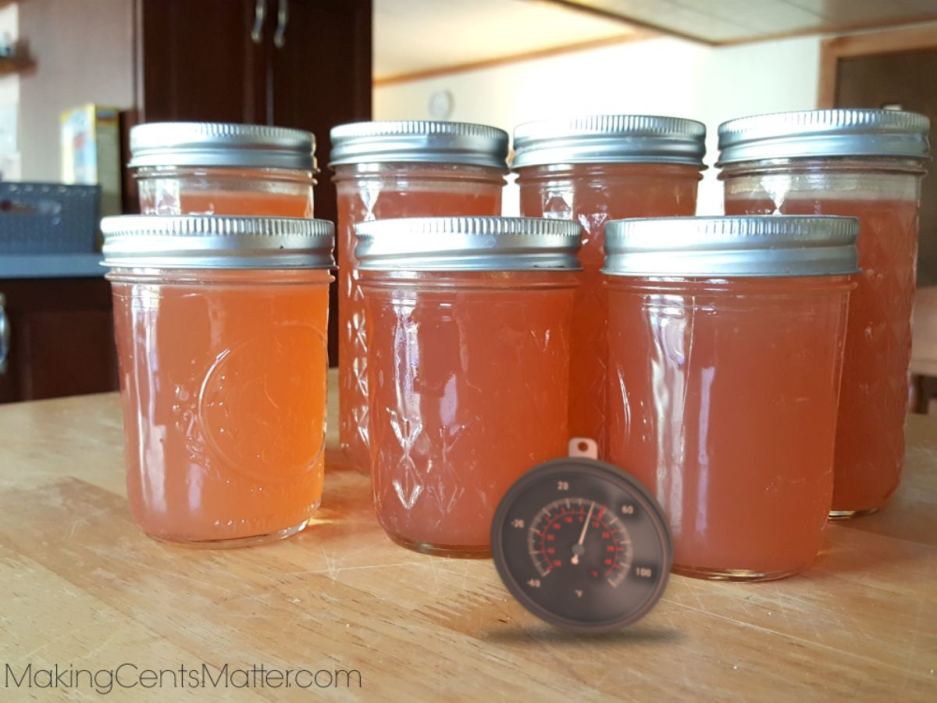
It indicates **40** °F
